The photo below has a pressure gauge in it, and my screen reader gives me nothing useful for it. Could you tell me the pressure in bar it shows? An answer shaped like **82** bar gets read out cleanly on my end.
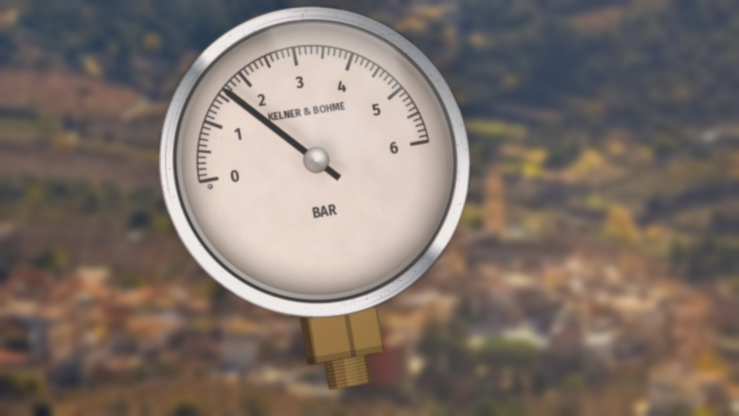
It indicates **1.6** bar
